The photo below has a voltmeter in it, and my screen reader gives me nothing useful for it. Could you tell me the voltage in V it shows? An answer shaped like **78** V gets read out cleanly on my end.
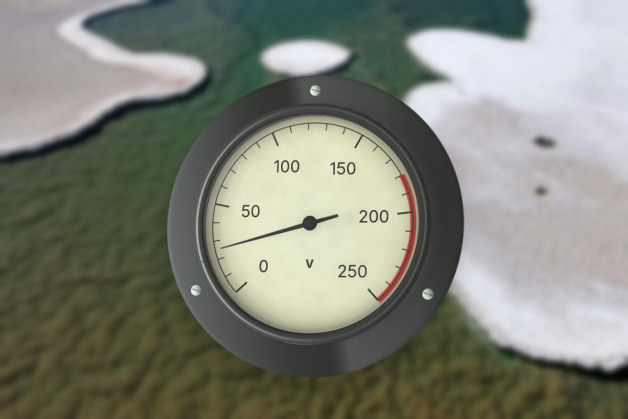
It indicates **25** V
